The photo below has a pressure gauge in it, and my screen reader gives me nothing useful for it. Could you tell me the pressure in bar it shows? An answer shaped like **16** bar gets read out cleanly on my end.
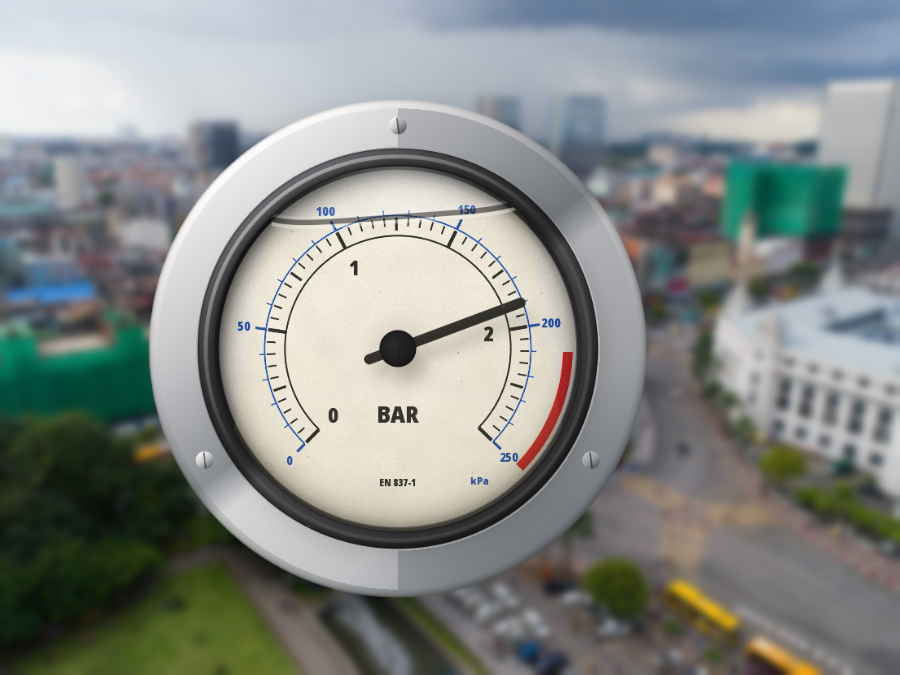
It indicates **1.9** bar
